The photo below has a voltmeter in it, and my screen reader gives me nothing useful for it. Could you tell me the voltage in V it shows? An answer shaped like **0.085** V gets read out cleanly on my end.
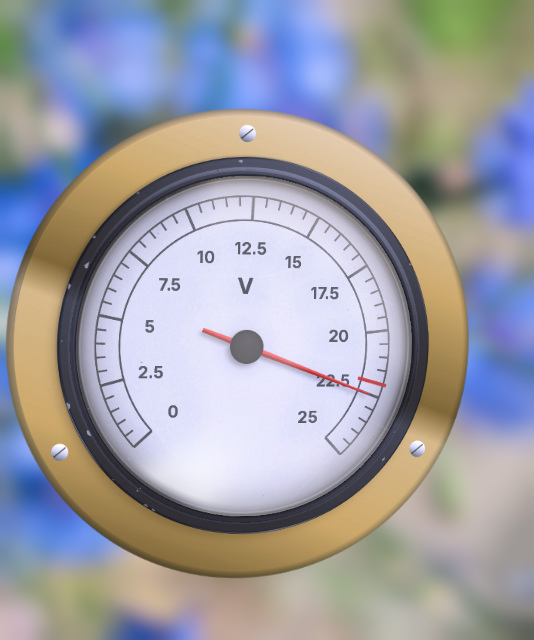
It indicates **22.5** V
